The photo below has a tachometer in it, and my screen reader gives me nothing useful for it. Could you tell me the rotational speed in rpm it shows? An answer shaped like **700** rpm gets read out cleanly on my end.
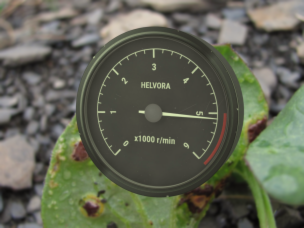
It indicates **5100** rpm
